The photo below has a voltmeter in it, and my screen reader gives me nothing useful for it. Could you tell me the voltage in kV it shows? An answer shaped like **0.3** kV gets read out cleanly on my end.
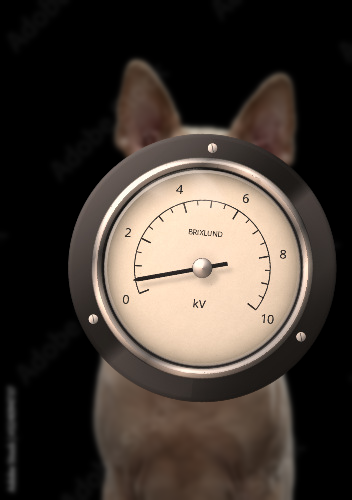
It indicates **0.5** kV
